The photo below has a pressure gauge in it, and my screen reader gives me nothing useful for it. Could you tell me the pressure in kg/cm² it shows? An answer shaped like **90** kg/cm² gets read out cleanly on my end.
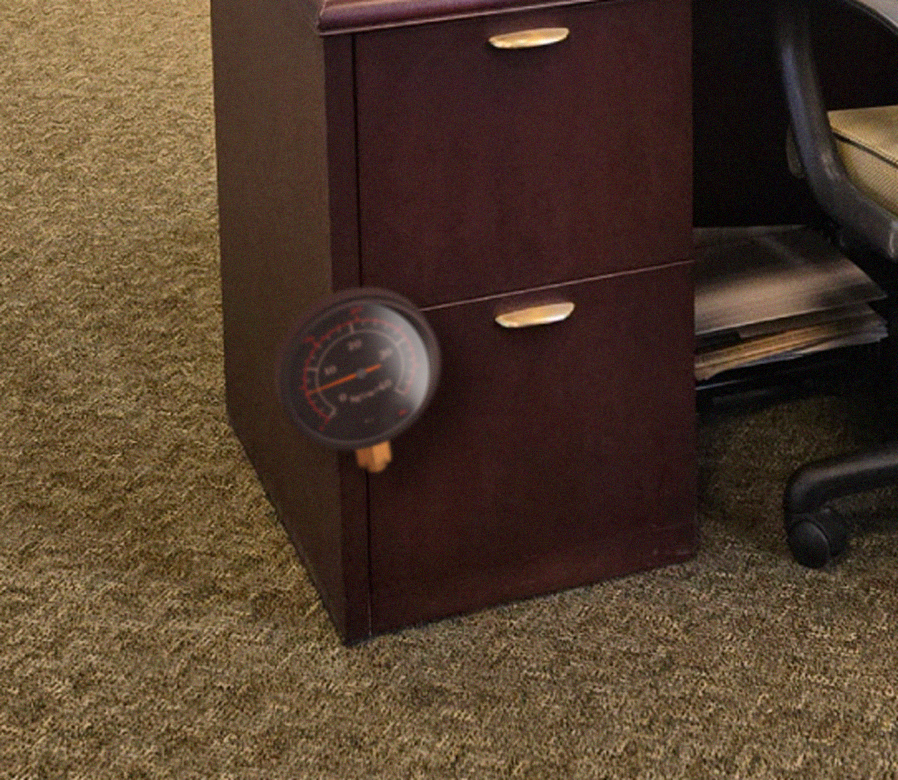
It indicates **6** kg/cm²
